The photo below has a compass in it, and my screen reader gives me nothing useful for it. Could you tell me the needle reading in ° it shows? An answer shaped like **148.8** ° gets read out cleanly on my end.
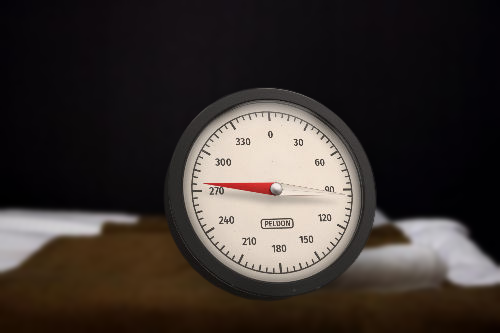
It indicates **275** °
